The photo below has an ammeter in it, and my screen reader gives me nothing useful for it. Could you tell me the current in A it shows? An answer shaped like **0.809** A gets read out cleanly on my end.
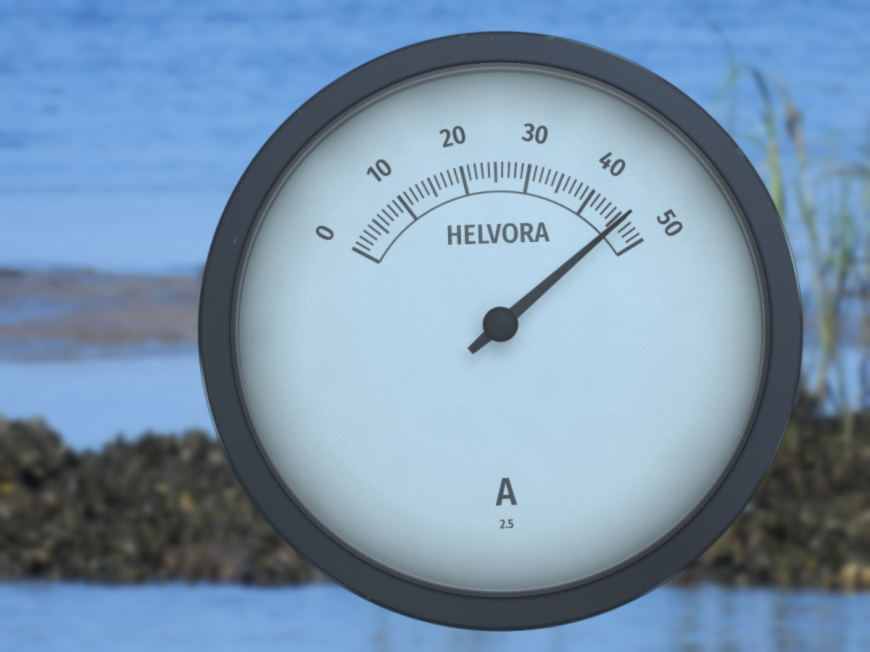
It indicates **46** A
